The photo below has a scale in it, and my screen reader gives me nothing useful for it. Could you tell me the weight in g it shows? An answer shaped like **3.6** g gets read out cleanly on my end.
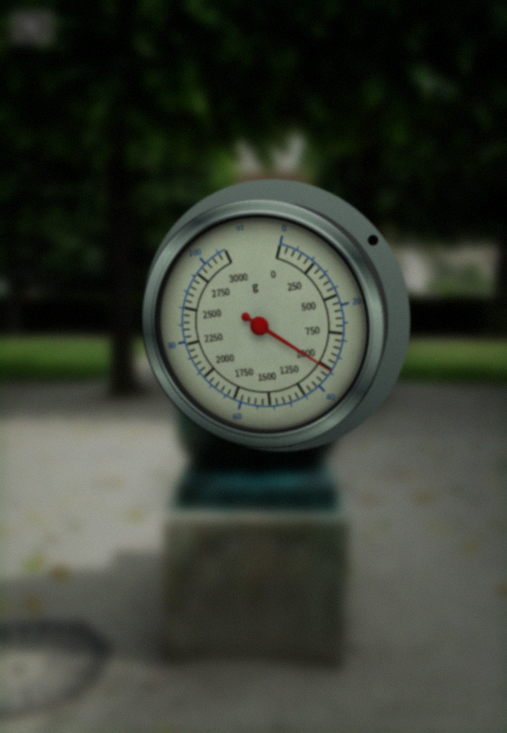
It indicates **1000** g
